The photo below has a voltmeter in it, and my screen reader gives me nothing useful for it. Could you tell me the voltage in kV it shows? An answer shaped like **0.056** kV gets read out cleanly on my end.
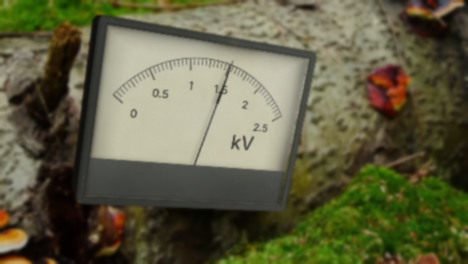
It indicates **1.5** kV
